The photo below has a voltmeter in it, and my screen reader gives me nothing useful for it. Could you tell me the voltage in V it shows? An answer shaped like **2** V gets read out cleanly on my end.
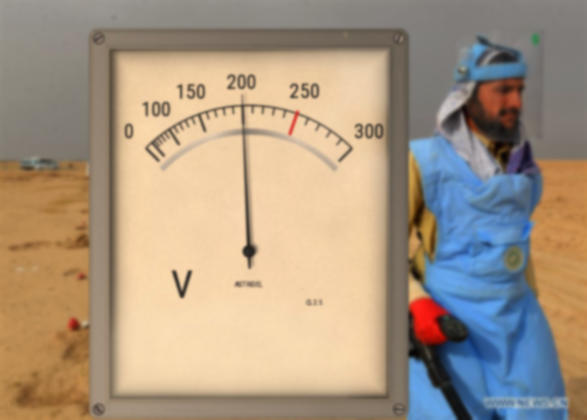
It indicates **200** V
